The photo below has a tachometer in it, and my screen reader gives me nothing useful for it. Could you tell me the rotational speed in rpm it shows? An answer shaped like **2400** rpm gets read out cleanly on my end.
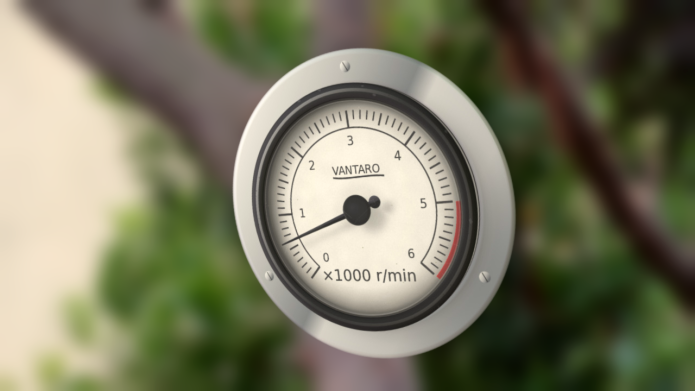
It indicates **600** rpm
